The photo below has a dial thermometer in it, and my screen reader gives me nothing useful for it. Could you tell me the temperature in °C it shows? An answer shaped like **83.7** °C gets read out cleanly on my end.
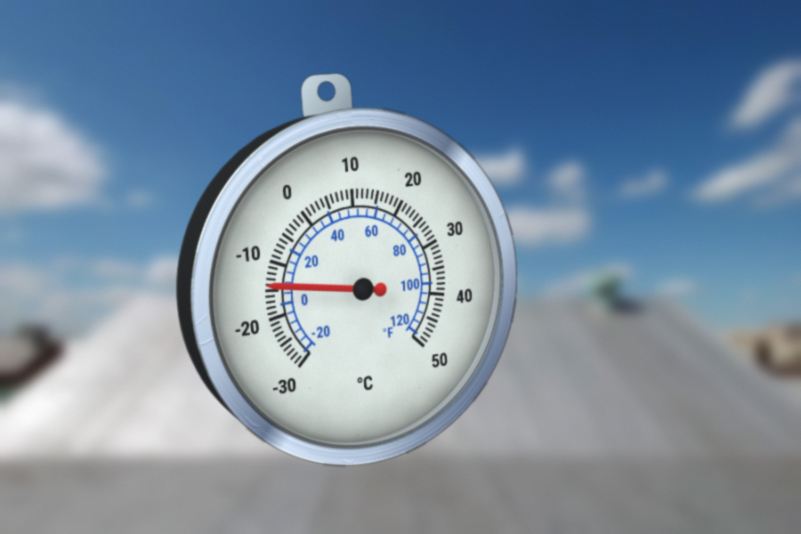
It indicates **-14** °C
